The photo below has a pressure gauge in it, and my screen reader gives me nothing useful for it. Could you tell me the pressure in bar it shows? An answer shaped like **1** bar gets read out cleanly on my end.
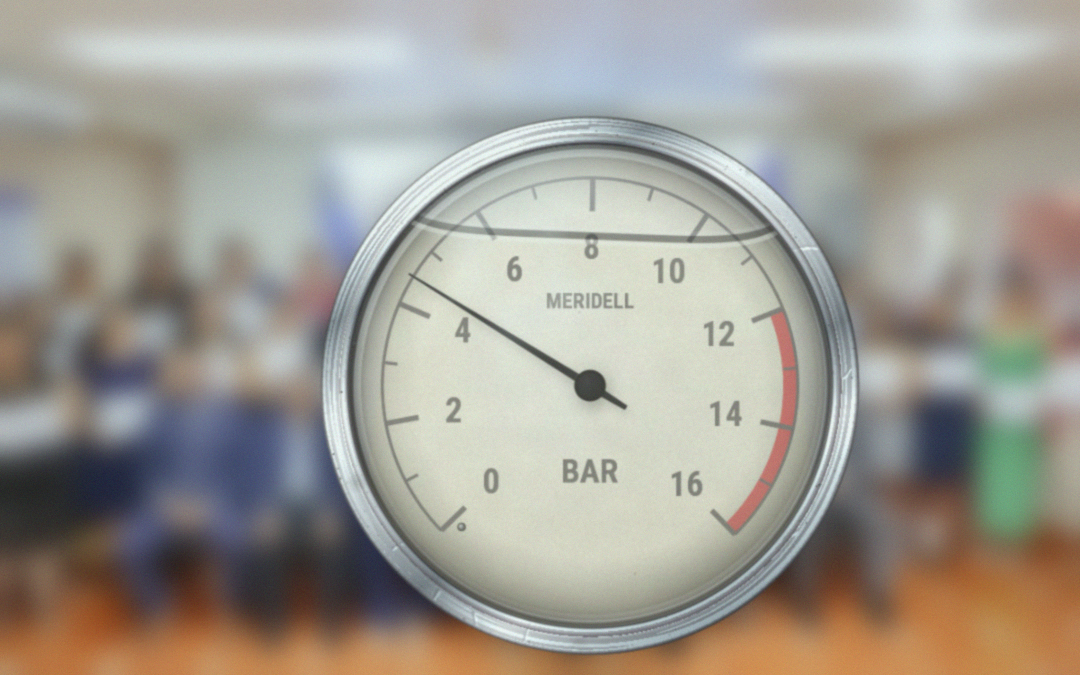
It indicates **4.5** bar
